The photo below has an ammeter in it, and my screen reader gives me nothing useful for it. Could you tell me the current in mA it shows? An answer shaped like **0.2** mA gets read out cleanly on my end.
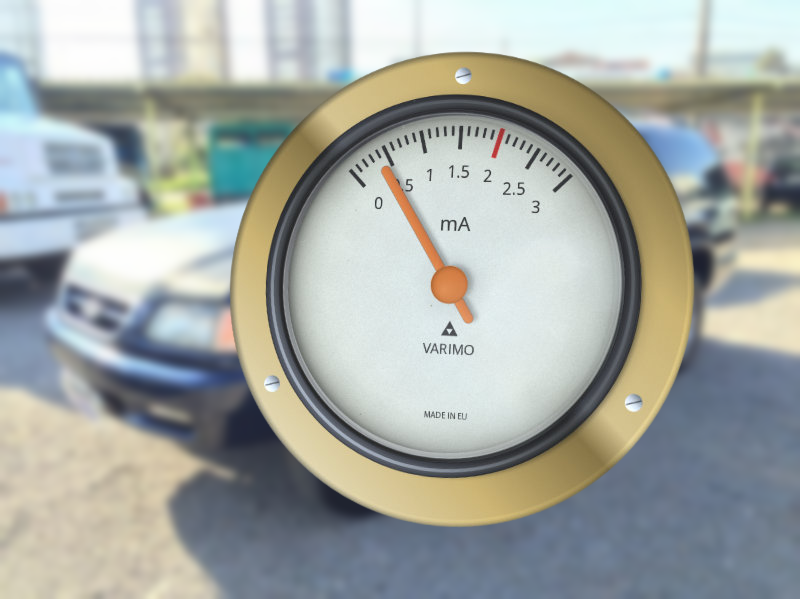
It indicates **0.4** mA
